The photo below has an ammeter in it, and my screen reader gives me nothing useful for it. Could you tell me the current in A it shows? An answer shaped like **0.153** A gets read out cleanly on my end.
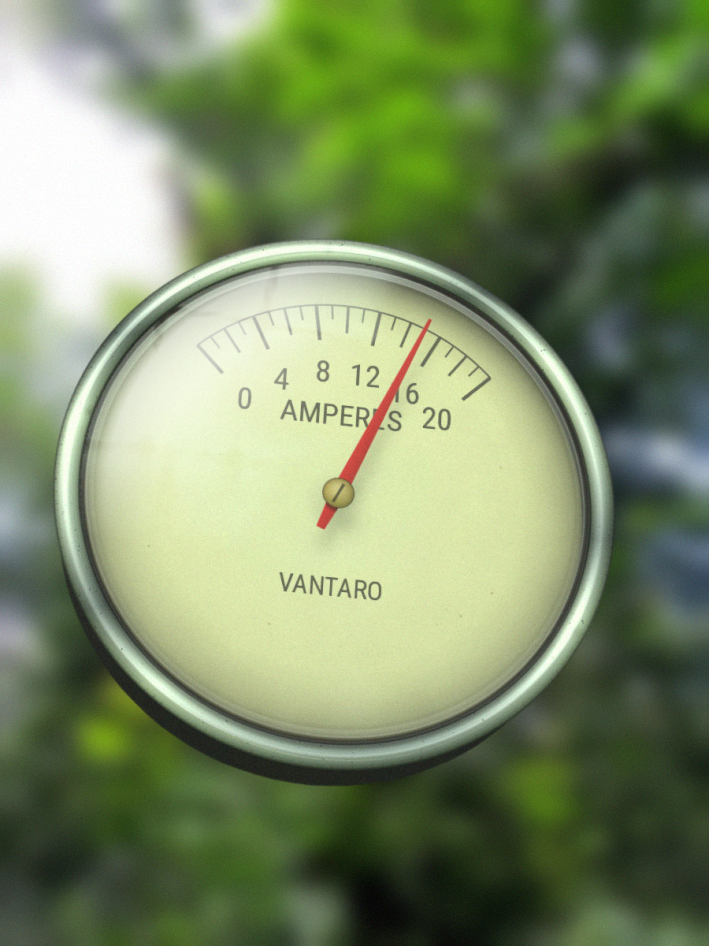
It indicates **15** A
